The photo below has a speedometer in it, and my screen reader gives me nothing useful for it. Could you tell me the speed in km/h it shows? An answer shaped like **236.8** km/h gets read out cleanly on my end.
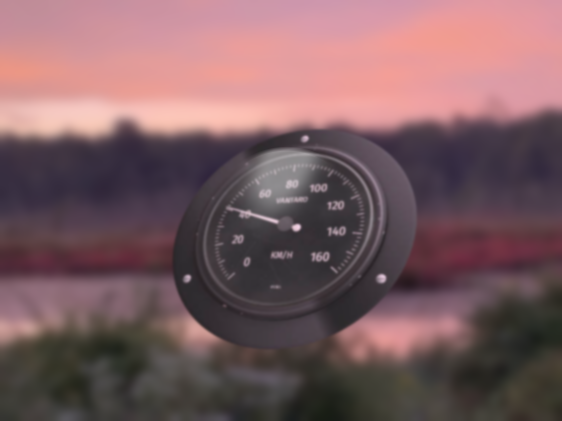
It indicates **40** km/h
